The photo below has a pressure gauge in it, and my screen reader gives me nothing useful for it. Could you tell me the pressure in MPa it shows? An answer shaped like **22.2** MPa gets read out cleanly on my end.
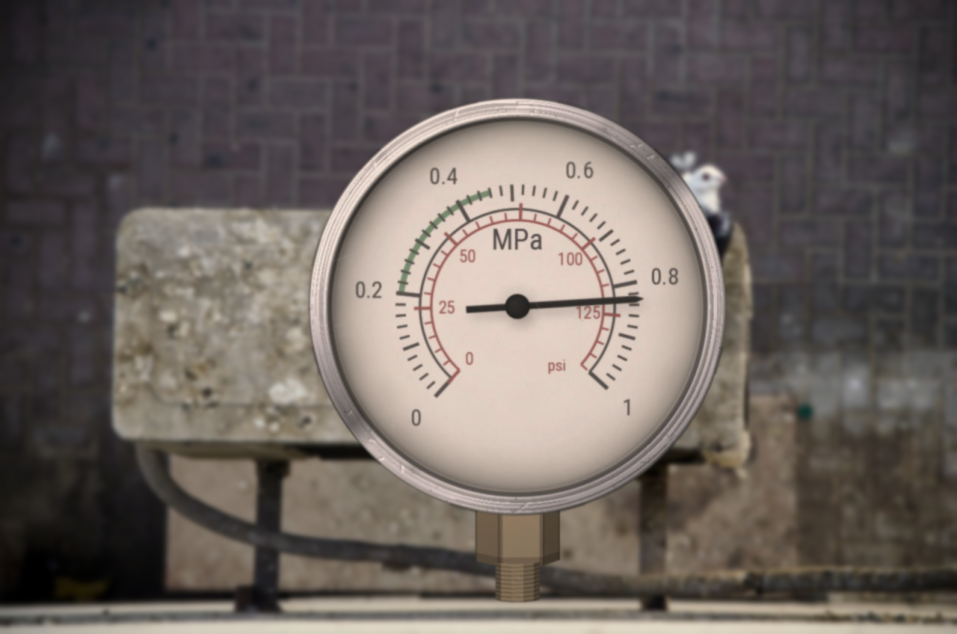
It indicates **0.83** MPa
